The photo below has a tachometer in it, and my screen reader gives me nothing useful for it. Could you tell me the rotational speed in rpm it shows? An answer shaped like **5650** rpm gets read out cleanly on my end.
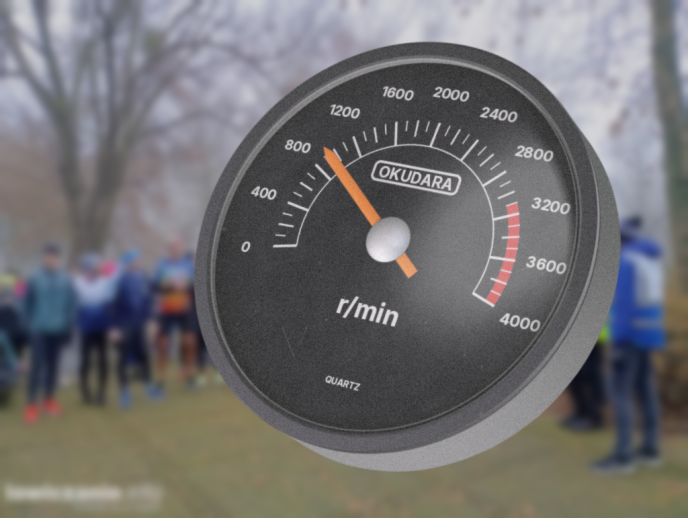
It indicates **950** rpm
